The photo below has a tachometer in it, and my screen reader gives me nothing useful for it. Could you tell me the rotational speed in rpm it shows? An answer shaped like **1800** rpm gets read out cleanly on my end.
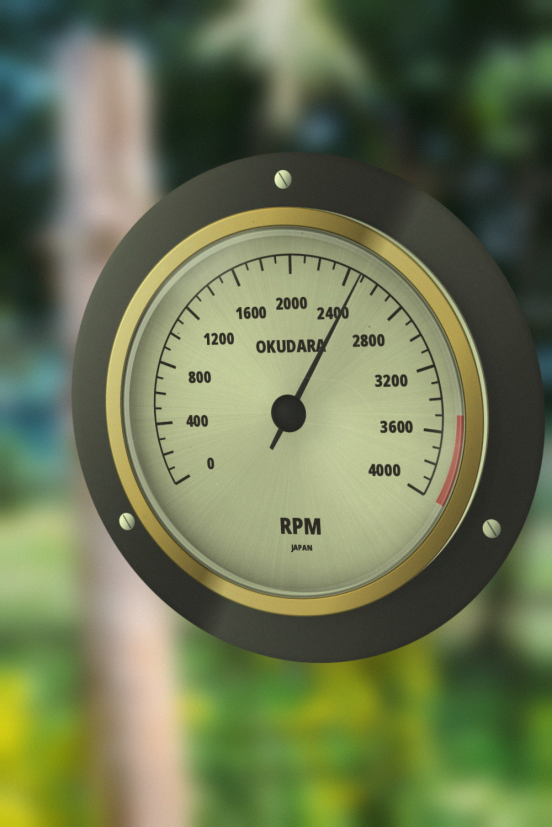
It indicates **2500** rpm
